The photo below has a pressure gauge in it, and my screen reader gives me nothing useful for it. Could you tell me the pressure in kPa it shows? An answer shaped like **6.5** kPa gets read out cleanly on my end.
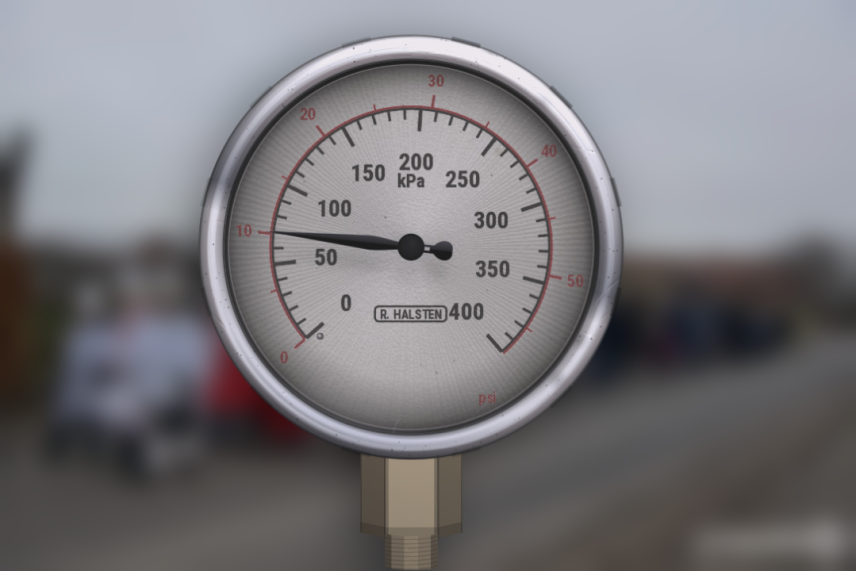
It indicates **70** kPa
